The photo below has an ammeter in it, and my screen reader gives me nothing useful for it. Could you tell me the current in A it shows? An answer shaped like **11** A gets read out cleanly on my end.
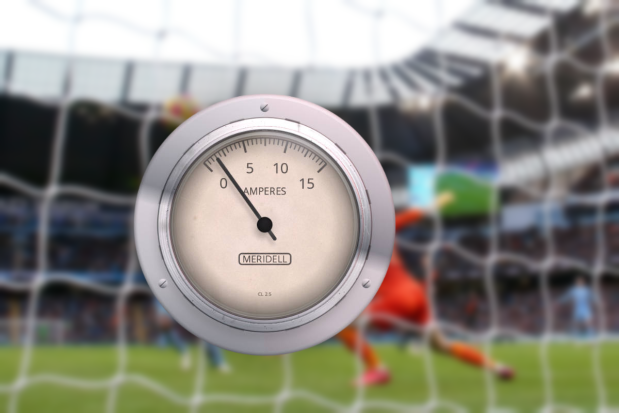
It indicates **1.5** A
